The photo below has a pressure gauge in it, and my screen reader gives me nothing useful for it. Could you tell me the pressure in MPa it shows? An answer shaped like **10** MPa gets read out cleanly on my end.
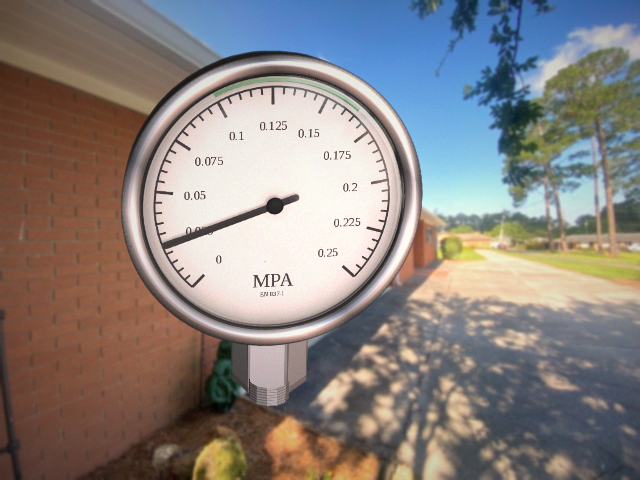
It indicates **0.025** MPa
